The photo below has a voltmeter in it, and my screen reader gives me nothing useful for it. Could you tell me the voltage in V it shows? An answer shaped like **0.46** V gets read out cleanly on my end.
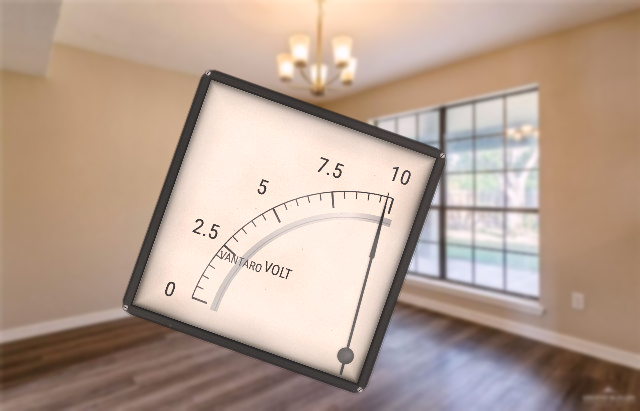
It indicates **9.75** V
